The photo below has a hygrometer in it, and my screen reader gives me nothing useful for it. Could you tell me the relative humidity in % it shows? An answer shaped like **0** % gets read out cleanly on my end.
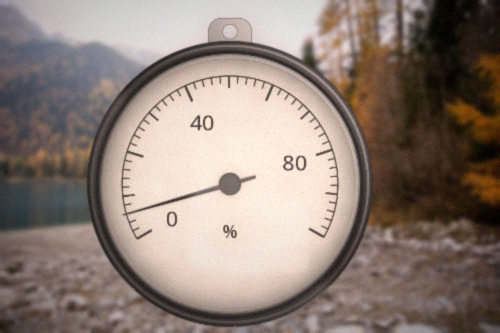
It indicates **6** %
